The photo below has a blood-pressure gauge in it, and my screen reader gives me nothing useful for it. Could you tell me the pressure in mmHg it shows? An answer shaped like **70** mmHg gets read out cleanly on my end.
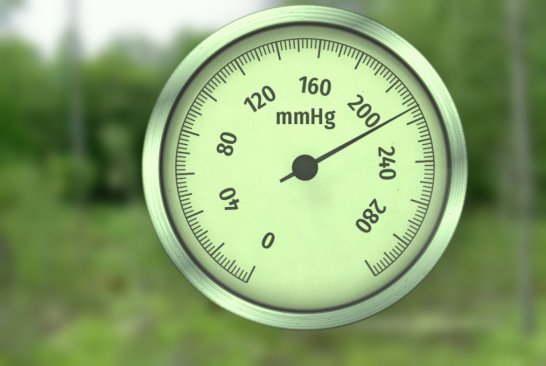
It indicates **214** mmHg
